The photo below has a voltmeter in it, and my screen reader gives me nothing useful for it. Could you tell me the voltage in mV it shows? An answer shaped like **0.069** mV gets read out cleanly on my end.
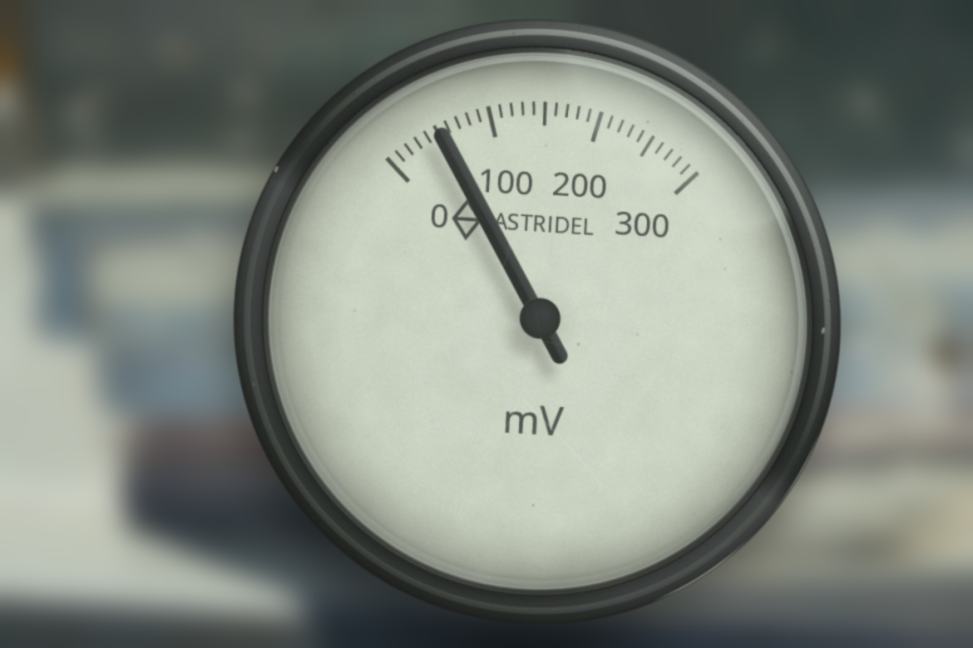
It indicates **50** mV
